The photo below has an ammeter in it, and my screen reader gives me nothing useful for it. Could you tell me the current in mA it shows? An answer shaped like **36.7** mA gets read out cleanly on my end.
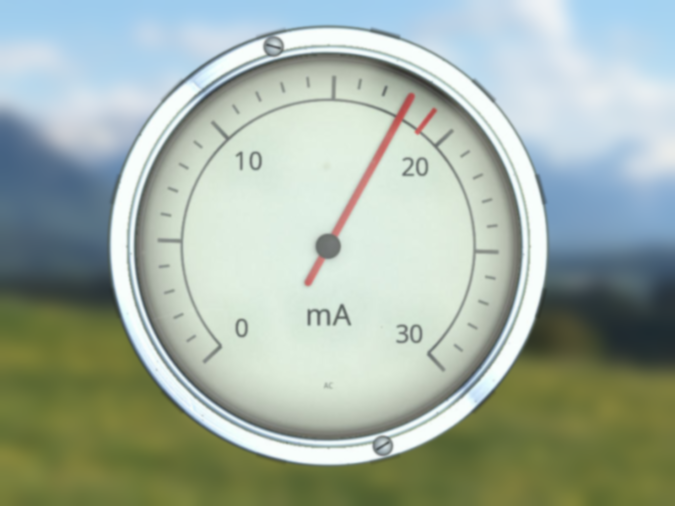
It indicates **18** mA
